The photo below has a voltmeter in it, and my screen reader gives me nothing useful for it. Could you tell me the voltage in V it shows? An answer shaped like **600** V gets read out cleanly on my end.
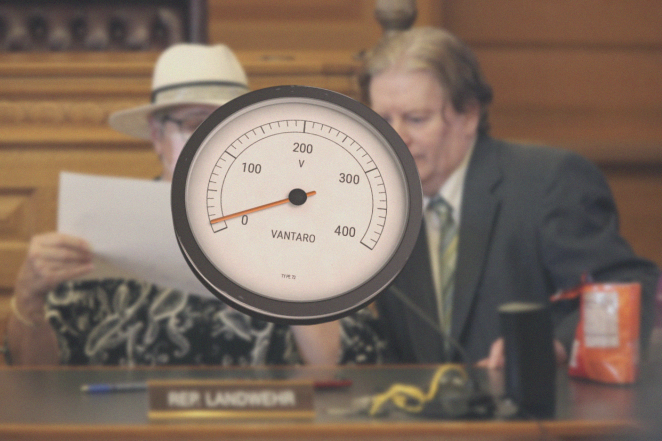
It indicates **10** V
